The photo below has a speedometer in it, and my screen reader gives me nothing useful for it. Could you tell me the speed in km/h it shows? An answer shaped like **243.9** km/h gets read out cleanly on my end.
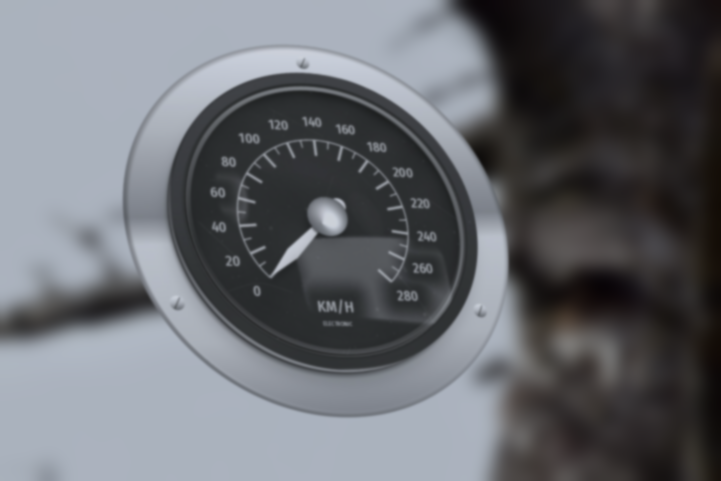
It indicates **0** km/h
